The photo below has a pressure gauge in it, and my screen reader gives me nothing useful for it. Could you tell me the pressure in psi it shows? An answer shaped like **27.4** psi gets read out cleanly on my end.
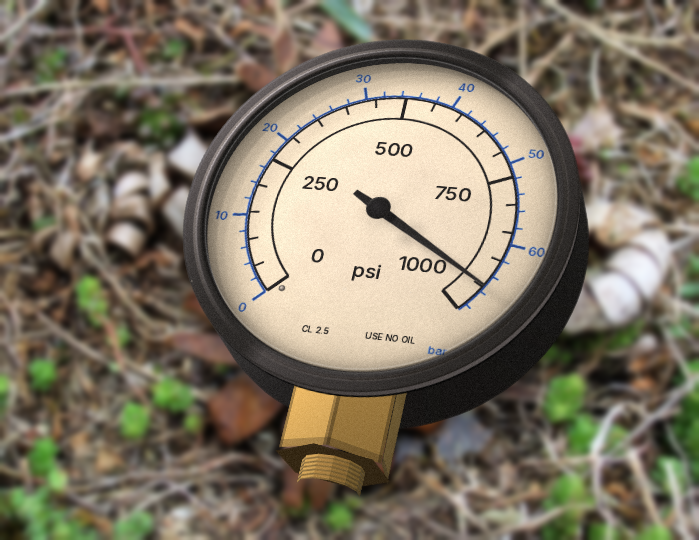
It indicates **950** psi
